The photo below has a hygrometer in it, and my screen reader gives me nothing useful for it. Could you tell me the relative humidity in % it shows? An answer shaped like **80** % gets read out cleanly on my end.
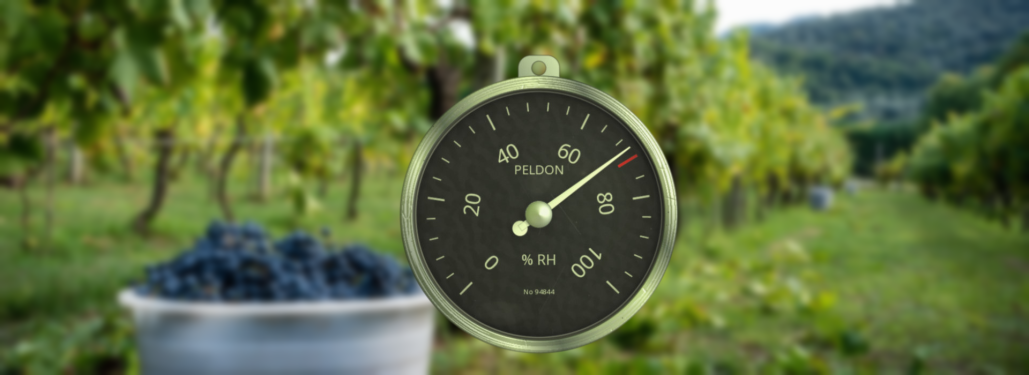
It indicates **70** %
